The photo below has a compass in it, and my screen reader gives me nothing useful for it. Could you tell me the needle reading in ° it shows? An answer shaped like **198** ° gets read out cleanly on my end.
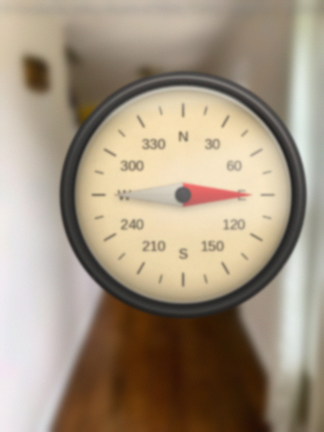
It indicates **90** °
